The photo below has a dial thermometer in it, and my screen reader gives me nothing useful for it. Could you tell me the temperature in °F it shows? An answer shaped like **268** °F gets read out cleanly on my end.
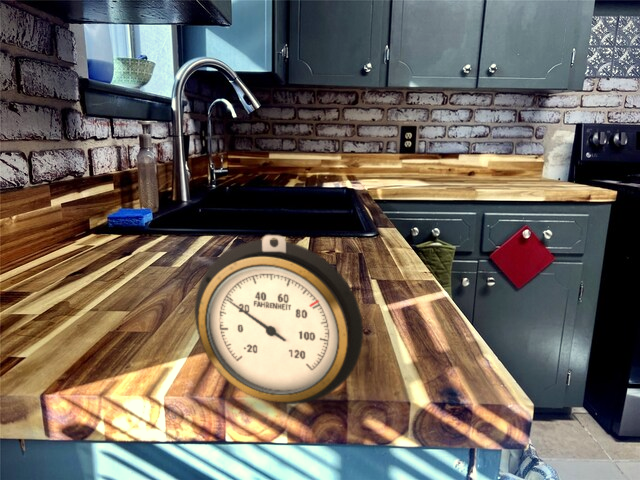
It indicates **20** °F
